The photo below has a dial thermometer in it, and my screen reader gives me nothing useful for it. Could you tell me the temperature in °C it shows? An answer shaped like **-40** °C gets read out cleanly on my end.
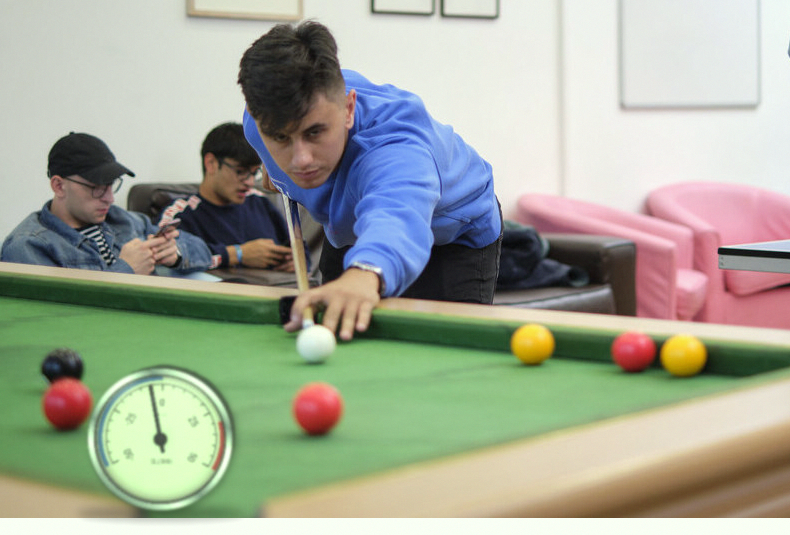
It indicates **-5** °C
